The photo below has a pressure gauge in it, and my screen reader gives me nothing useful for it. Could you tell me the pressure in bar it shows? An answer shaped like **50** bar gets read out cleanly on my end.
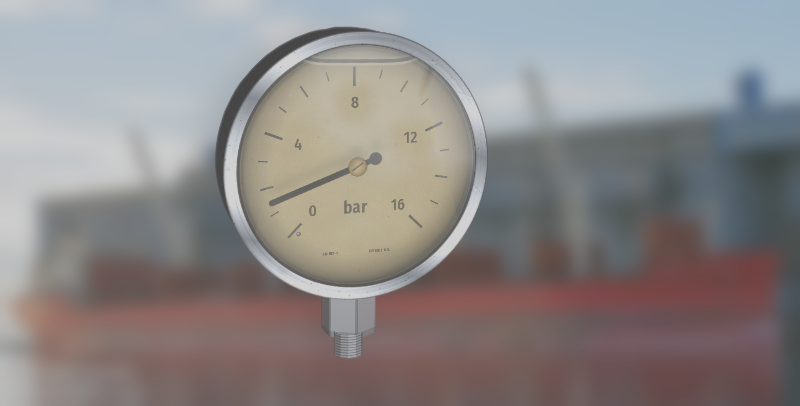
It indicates **1.5** bar
